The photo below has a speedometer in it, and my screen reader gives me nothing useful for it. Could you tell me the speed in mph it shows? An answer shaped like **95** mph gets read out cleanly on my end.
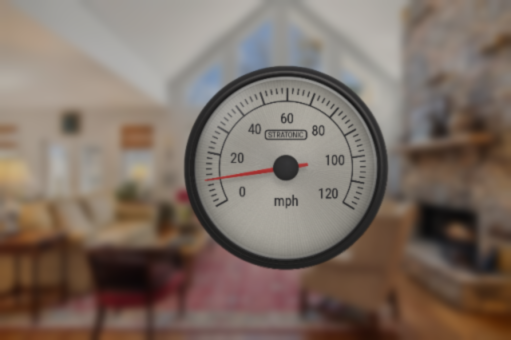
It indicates **10** mph
